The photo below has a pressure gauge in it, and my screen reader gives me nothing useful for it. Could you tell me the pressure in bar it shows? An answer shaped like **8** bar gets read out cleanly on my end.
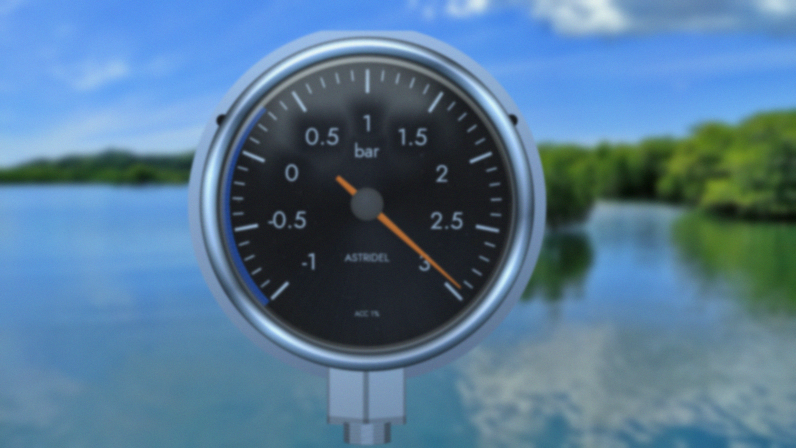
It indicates **2.95** bar
